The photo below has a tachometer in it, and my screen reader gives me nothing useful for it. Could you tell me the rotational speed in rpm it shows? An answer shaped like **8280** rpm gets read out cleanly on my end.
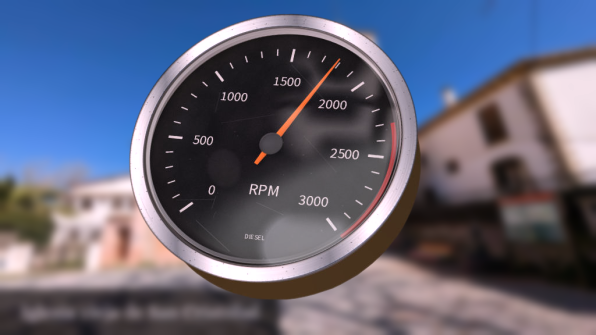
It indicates **1800** rpm
